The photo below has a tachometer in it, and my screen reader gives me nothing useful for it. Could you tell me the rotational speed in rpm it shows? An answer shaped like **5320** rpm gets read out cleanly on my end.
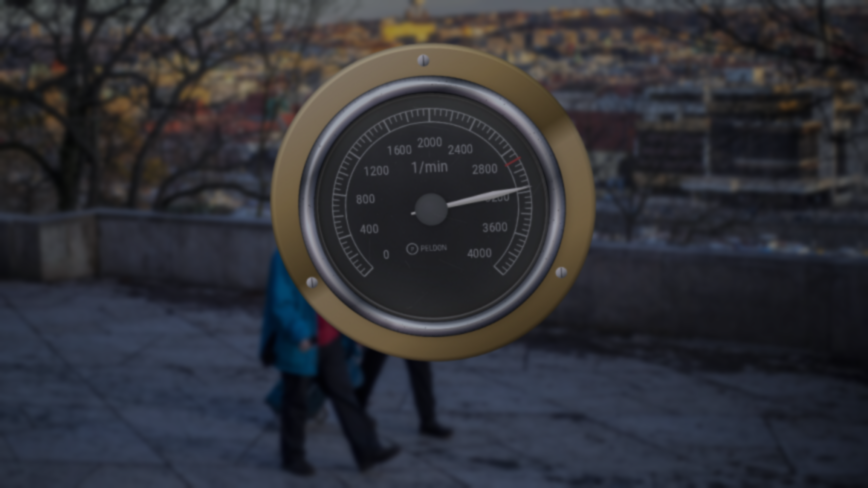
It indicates **3150** rpm
